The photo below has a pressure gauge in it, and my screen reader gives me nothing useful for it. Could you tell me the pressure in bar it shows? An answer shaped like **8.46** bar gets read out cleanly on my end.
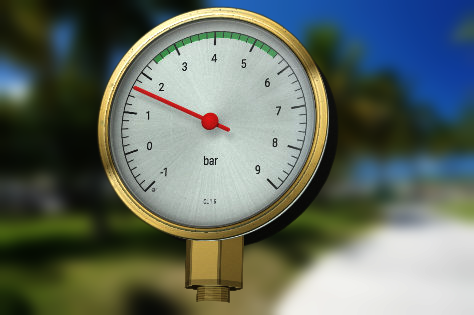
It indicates **1.6** bar
